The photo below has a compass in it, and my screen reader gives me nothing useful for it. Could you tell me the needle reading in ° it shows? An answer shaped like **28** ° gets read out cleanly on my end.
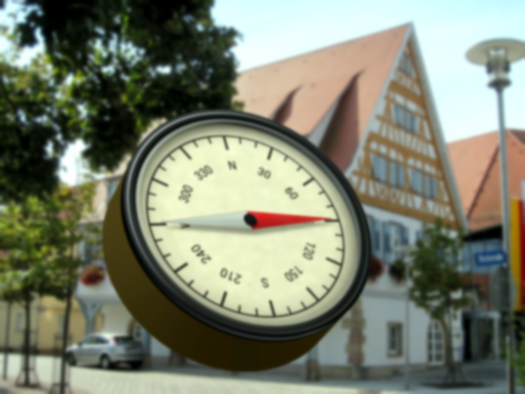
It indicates **90** °
